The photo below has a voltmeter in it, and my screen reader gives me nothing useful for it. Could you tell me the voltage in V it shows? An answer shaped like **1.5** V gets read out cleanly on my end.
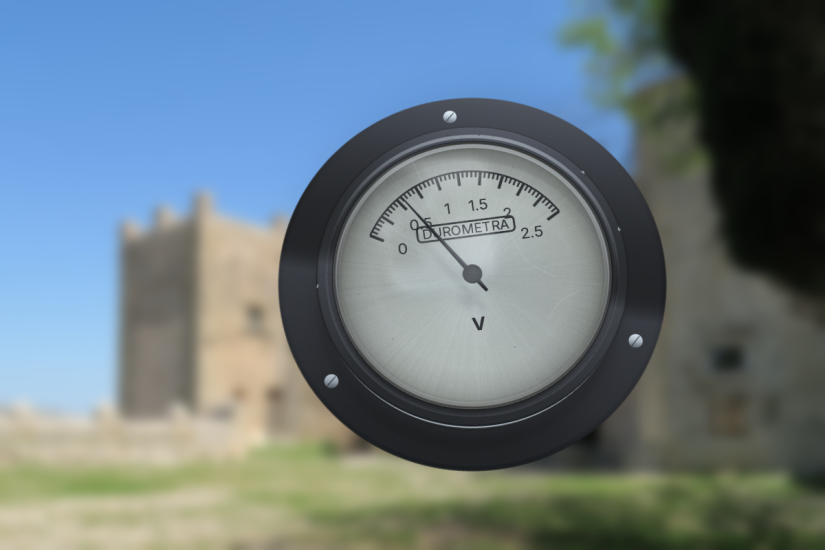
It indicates **0.55** V
